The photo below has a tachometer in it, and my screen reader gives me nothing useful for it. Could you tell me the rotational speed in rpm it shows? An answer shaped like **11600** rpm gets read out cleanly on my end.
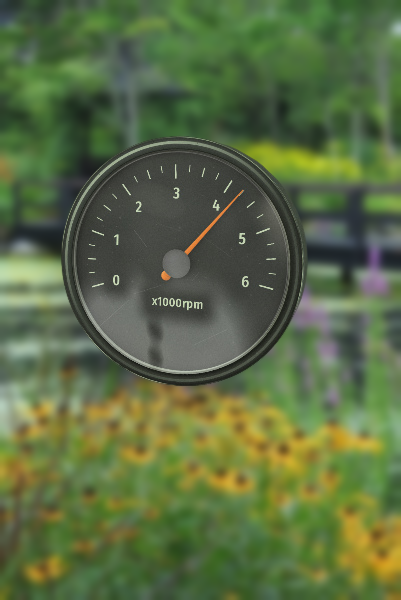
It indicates **4250** rpm
